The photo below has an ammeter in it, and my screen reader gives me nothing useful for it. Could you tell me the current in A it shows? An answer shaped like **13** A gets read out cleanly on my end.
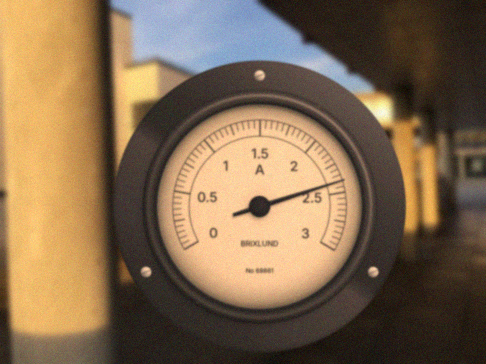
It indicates **2.4** A
